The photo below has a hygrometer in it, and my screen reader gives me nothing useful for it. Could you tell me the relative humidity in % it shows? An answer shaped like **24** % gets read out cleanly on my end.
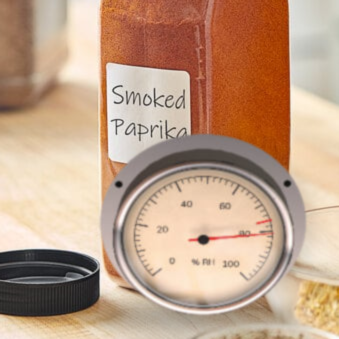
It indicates **80** %
